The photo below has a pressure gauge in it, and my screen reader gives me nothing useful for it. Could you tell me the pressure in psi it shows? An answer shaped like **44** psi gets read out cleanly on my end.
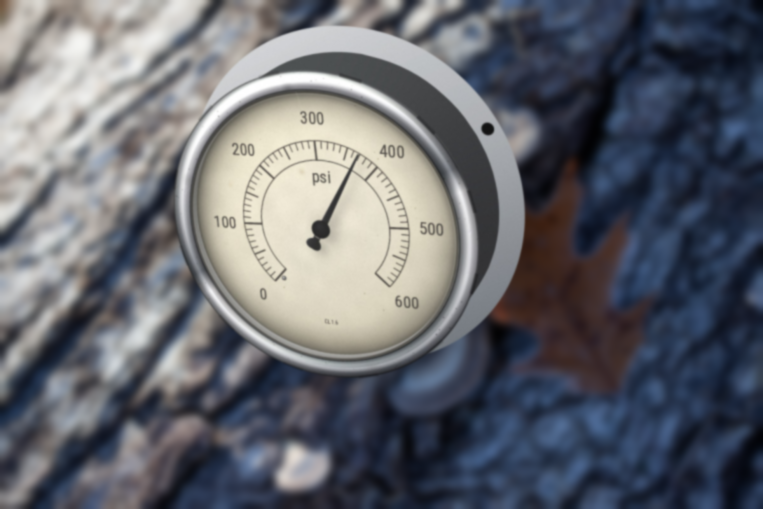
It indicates **370** psi
